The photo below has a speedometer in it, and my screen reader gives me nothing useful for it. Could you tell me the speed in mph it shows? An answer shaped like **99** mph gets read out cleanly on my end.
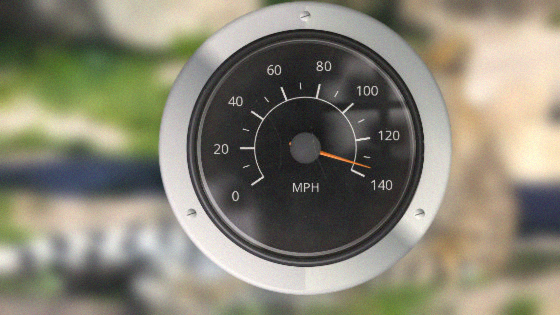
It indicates **135** mph
